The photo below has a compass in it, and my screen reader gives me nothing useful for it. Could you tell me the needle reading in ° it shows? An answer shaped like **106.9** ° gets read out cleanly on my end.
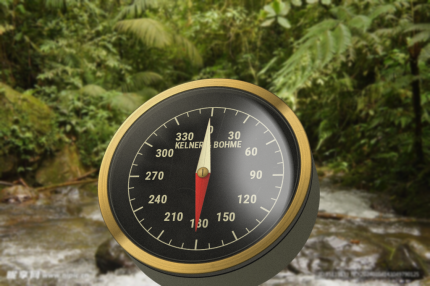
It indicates **180** °
